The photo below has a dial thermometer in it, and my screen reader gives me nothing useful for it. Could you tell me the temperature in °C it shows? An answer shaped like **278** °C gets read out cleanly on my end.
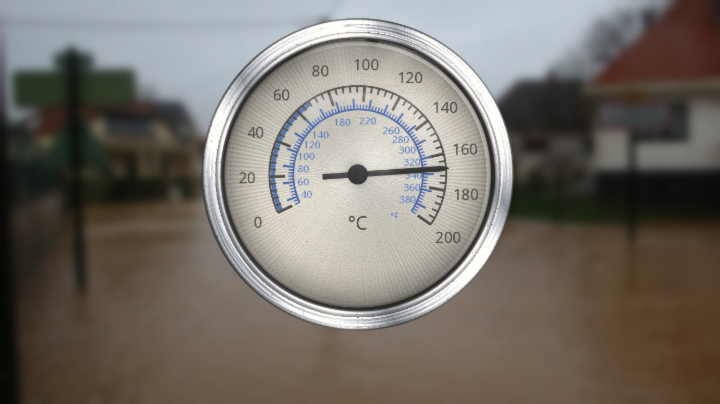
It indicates **168** °C
